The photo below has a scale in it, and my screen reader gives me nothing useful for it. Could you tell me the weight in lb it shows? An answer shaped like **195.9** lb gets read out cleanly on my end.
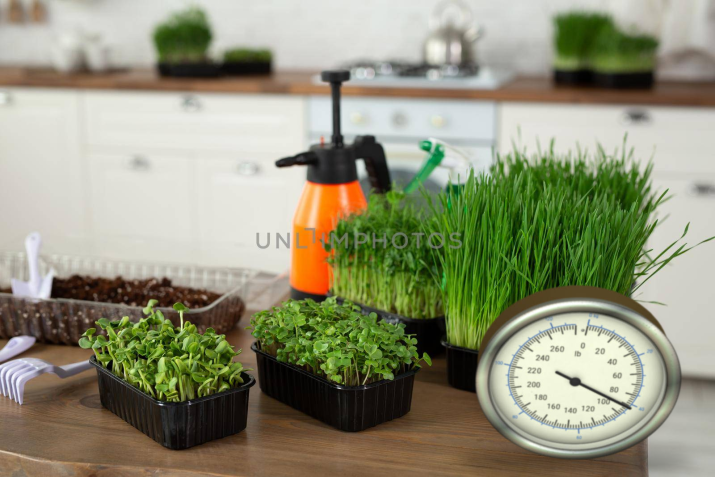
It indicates **90** lb
